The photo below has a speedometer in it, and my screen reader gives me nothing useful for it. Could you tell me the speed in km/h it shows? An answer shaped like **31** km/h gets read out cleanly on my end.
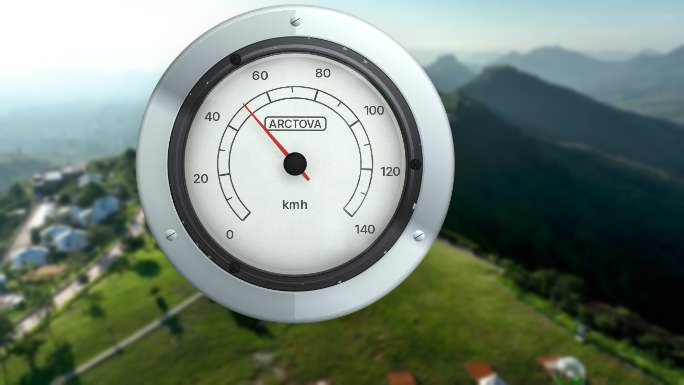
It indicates **50** km/h
